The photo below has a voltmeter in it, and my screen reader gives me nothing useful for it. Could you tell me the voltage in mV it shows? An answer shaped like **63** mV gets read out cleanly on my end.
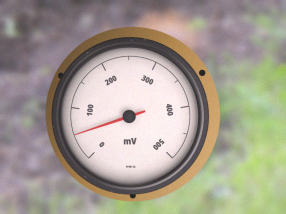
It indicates **50** mV
